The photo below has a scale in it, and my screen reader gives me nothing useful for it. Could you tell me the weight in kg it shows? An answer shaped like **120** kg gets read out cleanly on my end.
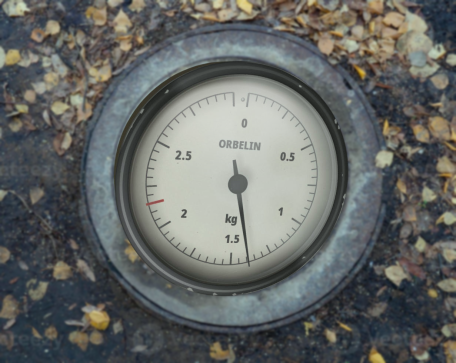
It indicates **1.4** kg
